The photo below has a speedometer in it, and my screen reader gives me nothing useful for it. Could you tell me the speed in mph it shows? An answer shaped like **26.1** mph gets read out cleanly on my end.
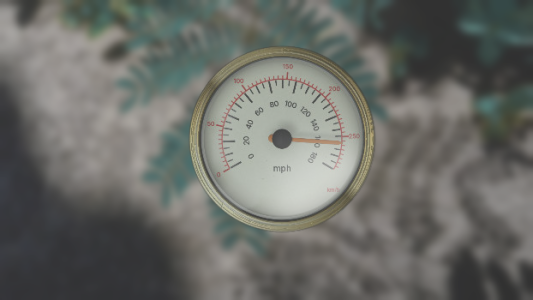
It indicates **160** mph
